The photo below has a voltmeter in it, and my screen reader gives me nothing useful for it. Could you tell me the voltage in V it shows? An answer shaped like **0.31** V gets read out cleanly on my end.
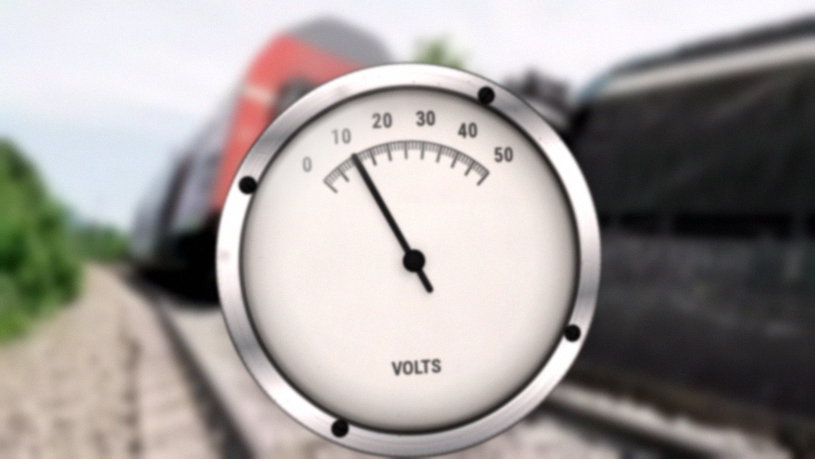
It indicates **10** V
